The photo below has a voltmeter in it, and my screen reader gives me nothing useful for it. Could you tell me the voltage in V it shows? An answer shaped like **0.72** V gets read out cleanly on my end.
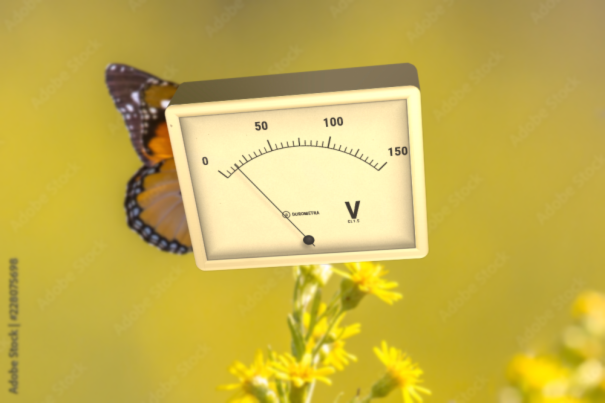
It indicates **15** V
